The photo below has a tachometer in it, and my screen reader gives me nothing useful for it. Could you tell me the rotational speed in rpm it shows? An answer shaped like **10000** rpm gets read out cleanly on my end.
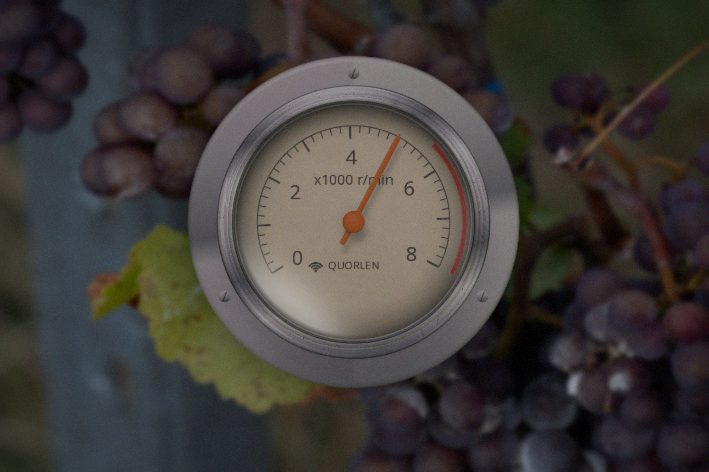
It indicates **5000** rpm
